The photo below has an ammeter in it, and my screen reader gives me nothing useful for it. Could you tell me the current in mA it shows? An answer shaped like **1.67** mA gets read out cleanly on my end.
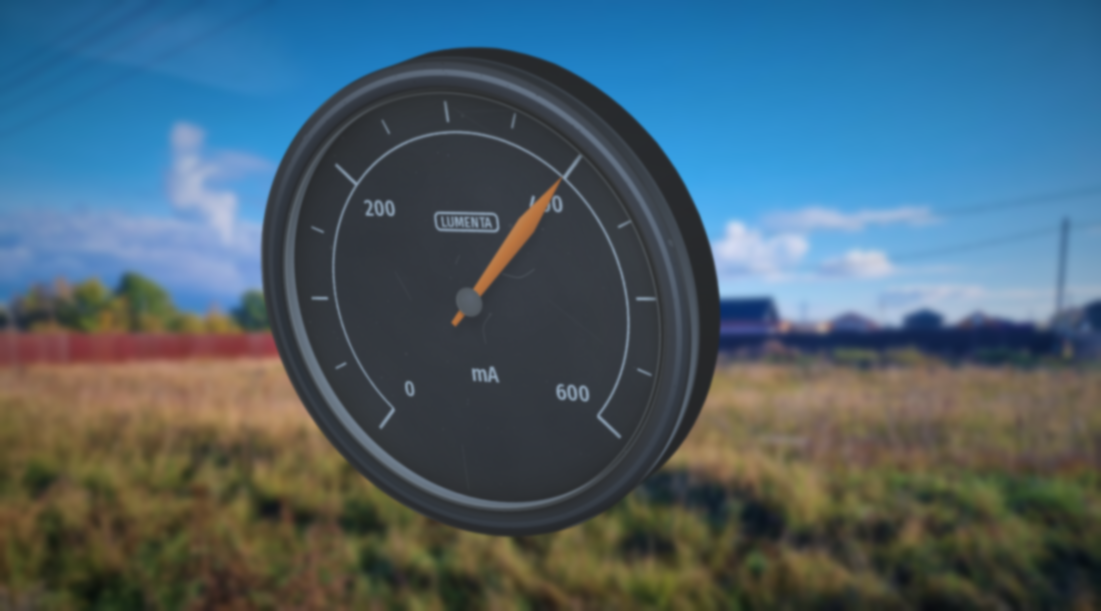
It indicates **400** mA
